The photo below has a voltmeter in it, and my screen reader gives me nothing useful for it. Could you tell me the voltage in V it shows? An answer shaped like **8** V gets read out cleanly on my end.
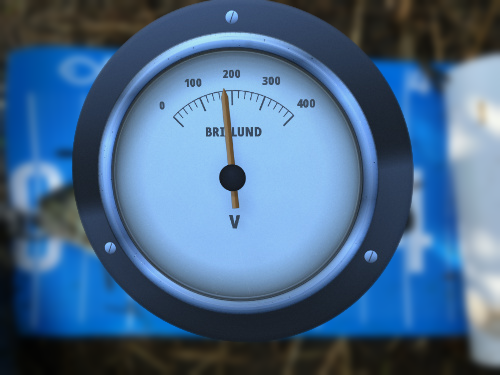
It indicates **180** V
